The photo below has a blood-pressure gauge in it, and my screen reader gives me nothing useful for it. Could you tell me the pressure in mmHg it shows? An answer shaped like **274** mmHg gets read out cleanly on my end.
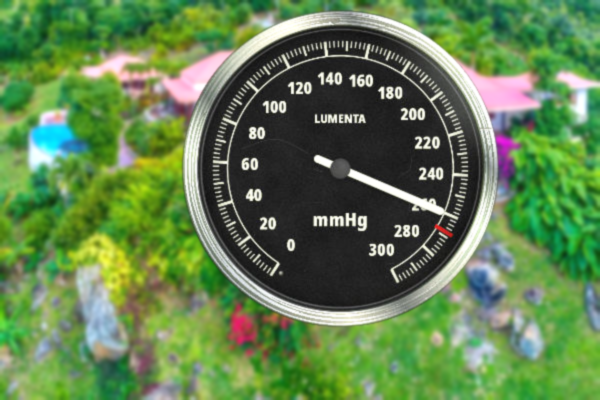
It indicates **260** mmHg
